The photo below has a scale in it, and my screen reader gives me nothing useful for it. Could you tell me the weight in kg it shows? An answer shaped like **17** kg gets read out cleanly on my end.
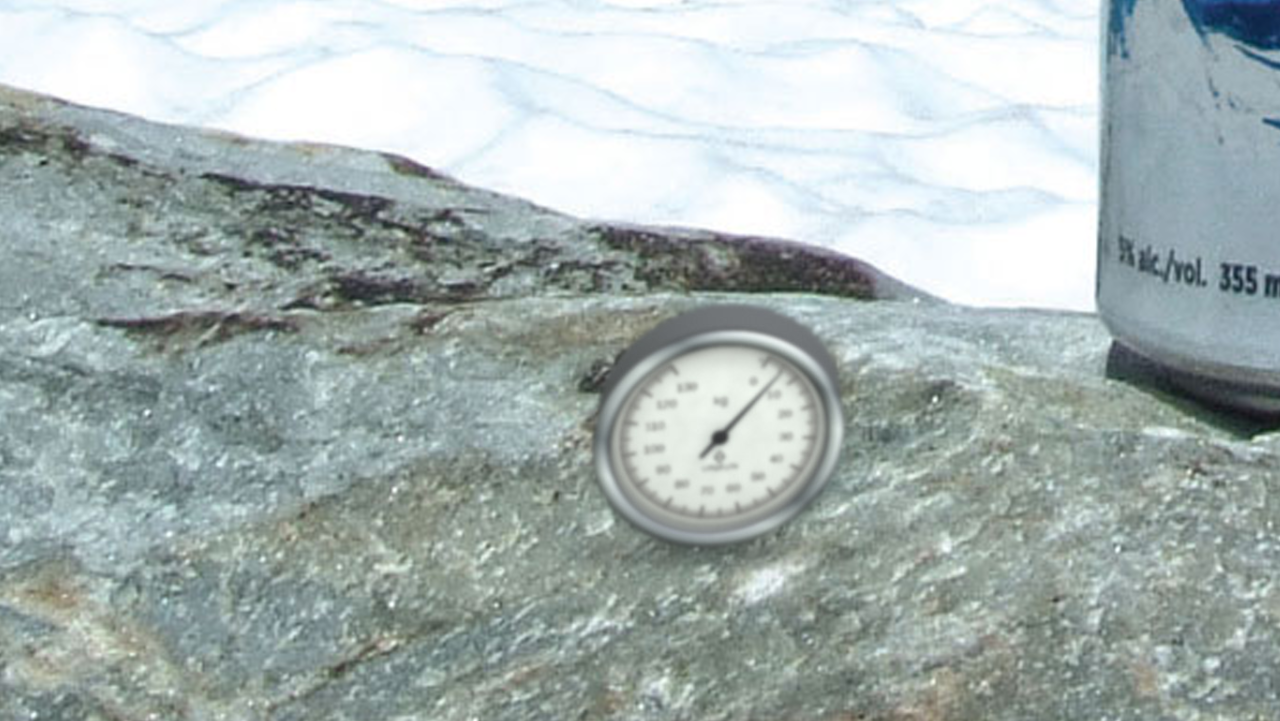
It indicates **5** kg
